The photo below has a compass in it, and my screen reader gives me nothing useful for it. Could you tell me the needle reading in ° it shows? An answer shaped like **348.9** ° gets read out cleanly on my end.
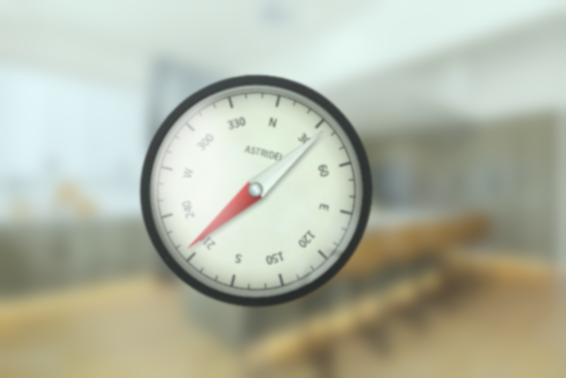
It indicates **215** °
